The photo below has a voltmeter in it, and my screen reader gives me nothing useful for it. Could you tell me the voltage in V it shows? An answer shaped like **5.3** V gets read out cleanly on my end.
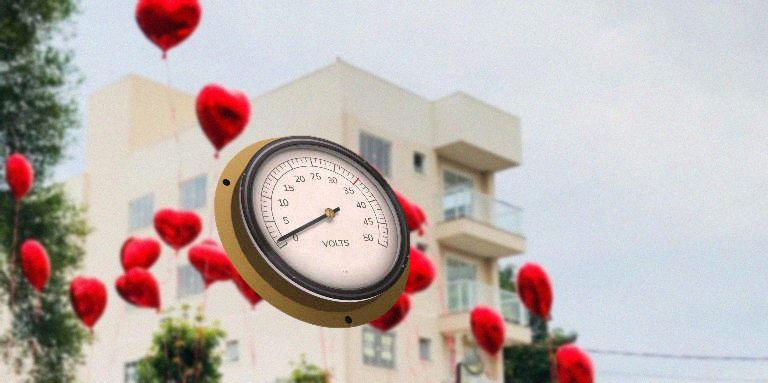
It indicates **1** V
